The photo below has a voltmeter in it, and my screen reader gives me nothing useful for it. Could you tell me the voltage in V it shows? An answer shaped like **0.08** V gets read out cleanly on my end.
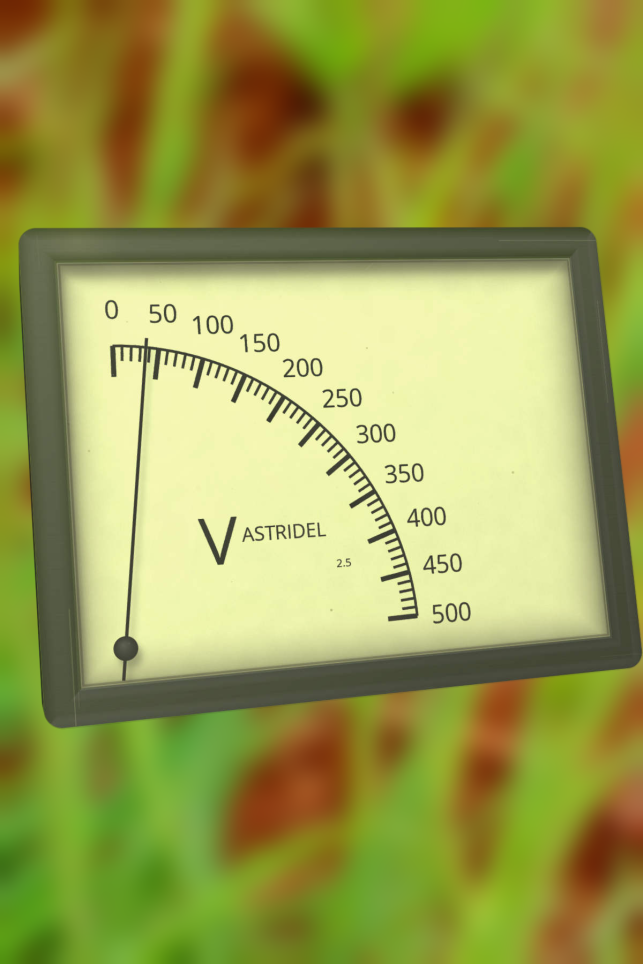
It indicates **35** V
